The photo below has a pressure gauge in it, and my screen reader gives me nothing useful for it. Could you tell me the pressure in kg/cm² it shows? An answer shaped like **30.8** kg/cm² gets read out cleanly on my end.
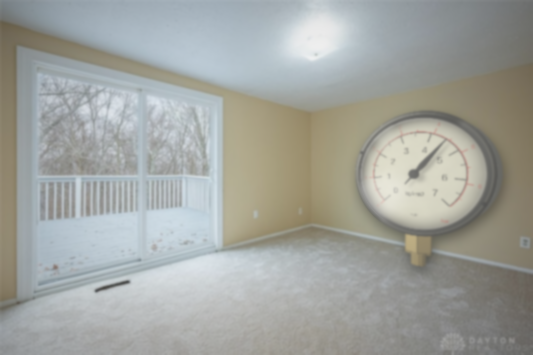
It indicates **4.5** kg/cm²
